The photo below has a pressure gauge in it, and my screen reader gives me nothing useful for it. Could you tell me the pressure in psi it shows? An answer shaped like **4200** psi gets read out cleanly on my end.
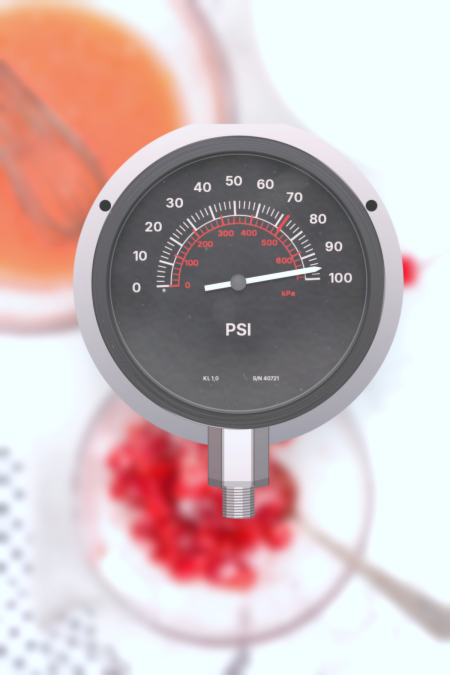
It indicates **96** psi
